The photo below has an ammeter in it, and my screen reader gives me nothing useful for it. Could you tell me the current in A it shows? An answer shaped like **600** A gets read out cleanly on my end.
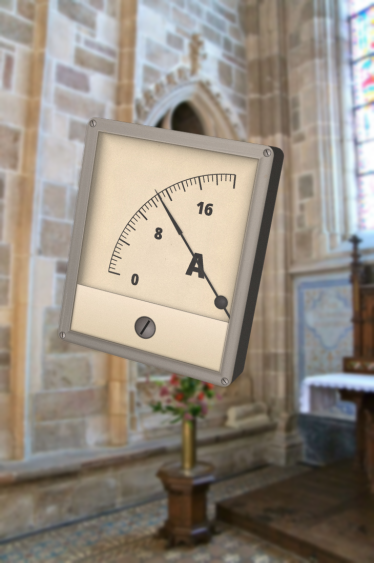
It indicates **11** A
